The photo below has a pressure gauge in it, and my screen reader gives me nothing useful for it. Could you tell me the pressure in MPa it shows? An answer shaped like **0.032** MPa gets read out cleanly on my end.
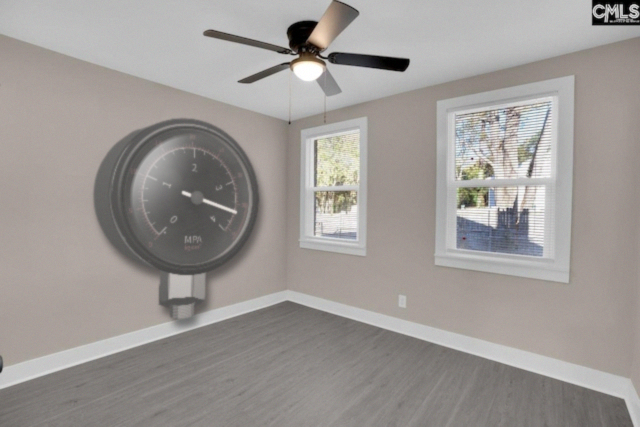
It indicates **3.6** MPa
